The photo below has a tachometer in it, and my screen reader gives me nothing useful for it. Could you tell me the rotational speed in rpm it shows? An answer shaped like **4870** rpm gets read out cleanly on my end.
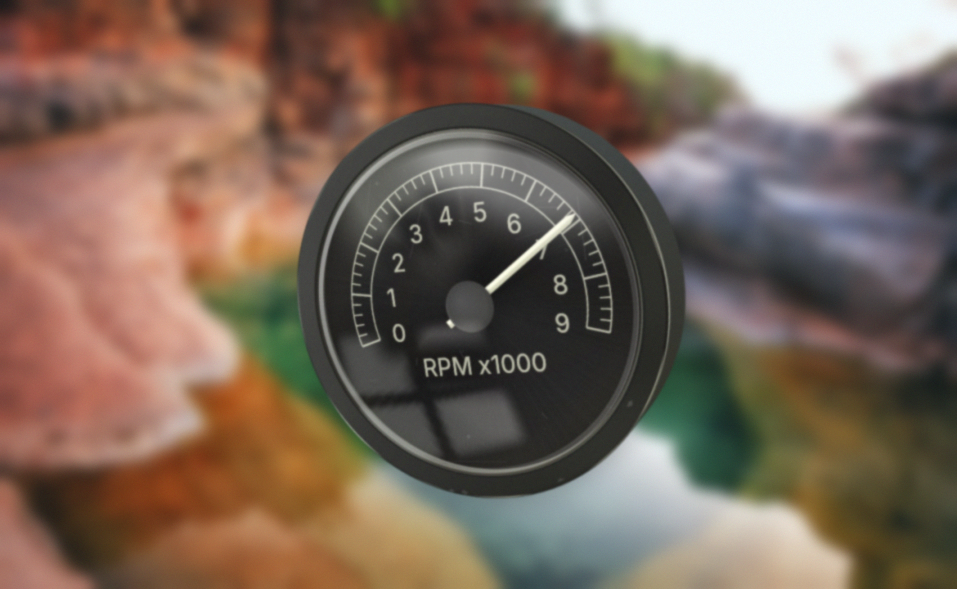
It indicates **6900** rpm
